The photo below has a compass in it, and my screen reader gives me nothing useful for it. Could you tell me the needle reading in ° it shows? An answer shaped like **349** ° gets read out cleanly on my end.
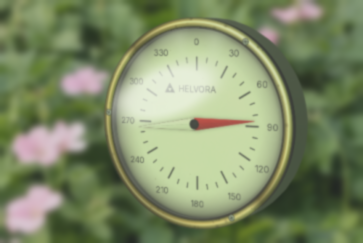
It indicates **85** °
